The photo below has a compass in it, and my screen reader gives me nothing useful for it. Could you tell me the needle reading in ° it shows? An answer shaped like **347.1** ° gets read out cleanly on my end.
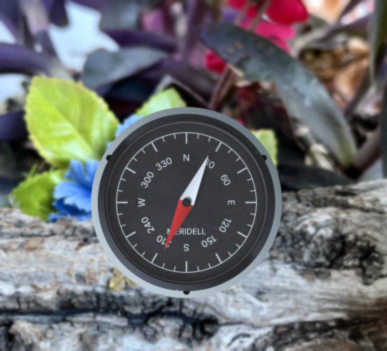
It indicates **205** °
